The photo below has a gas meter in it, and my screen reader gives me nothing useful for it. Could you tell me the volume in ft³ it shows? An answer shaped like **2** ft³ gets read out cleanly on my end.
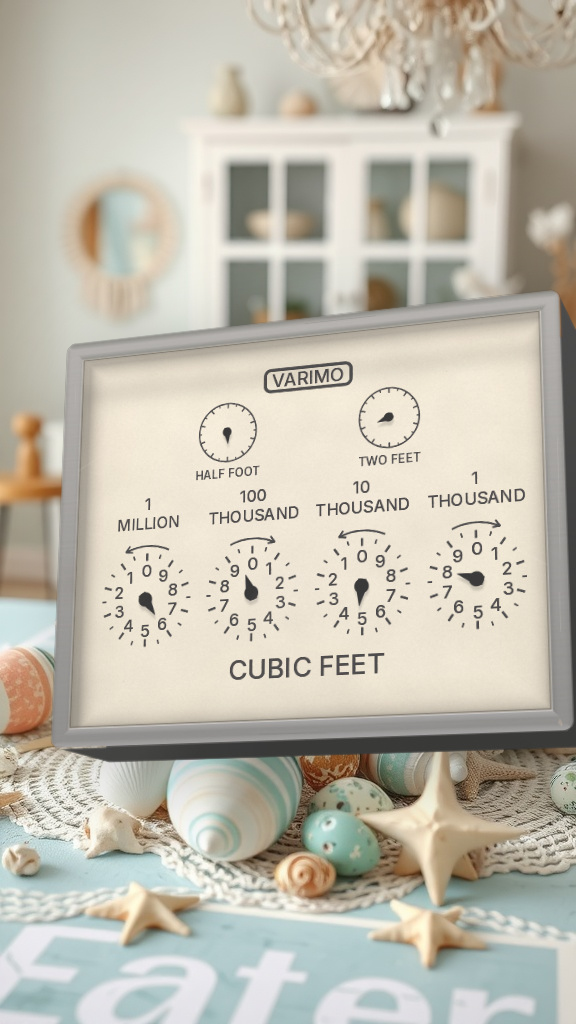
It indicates **594800** ft³
